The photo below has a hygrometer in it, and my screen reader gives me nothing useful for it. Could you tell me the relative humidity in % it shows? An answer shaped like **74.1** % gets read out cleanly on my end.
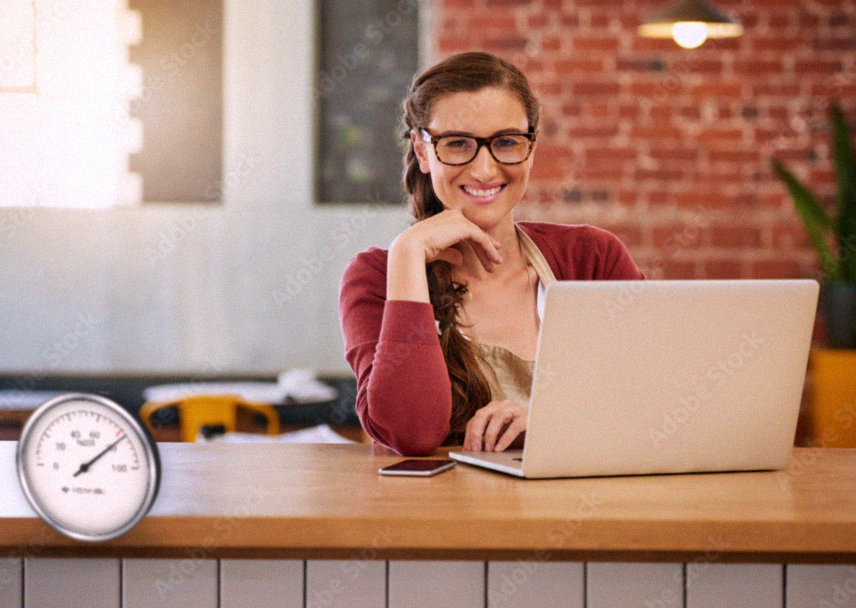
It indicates **80** %
